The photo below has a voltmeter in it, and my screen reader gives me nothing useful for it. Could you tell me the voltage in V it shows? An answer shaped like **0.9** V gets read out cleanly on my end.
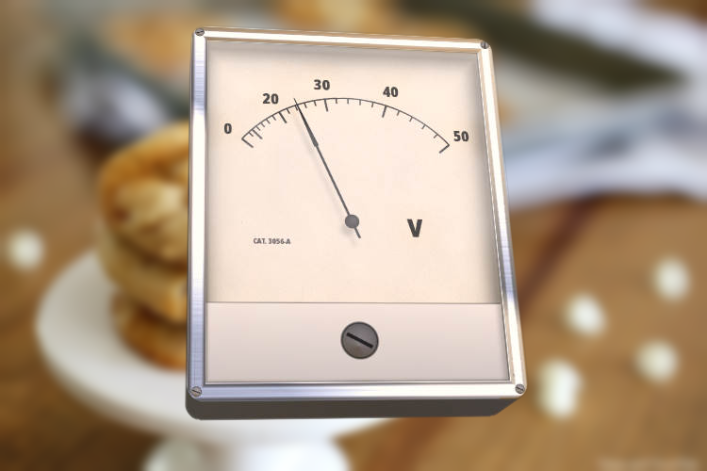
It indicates **24** V
